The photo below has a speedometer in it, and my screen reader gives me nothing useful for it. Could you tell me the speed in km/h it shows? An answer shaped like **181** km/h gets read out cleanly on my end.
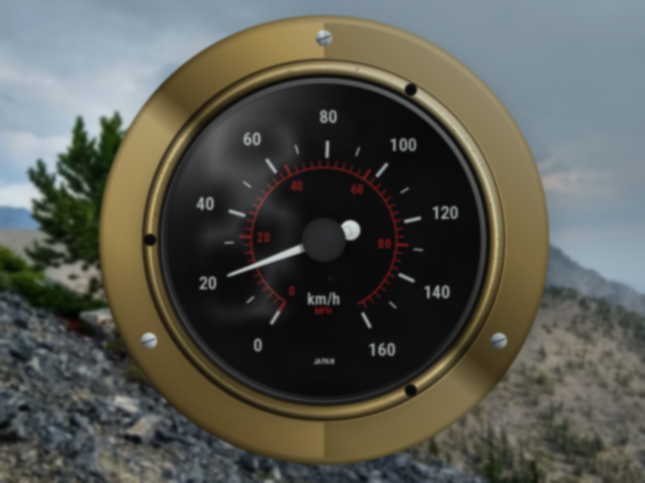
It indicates **20** km/h
